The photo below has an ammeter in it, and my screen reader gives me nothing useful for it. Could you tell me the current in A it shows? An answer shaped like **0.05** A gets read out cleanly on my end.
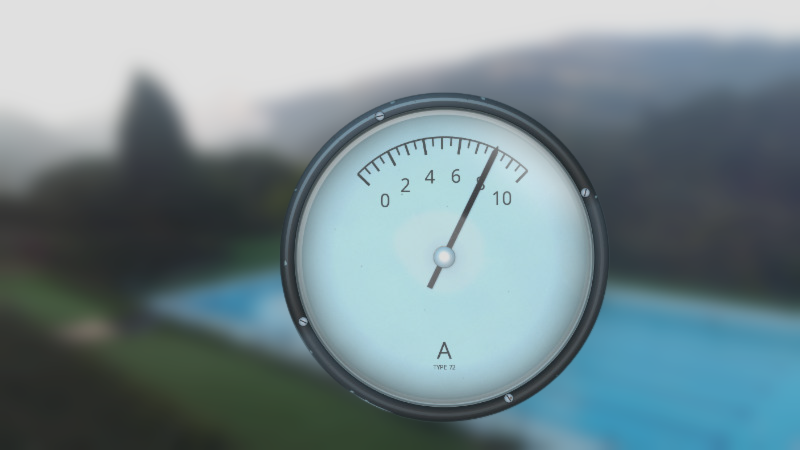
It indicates **8** A
